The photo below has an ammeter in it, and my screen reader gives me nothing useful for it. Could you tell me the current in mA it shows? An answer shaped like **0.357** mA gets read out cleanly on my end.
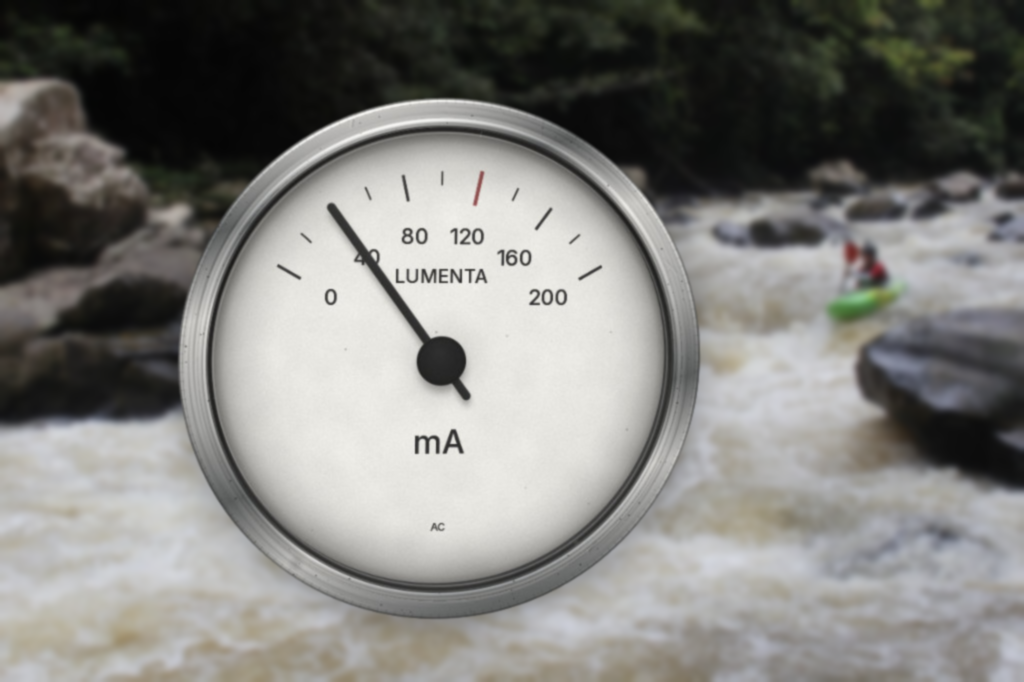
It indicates **40** mA
